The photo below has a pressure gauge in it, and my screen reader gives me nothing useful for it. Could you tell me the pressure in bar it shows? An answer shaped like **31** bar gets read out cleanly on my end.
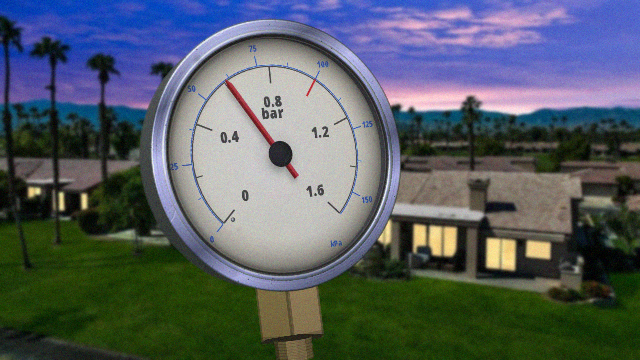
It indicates **0.6** bar
